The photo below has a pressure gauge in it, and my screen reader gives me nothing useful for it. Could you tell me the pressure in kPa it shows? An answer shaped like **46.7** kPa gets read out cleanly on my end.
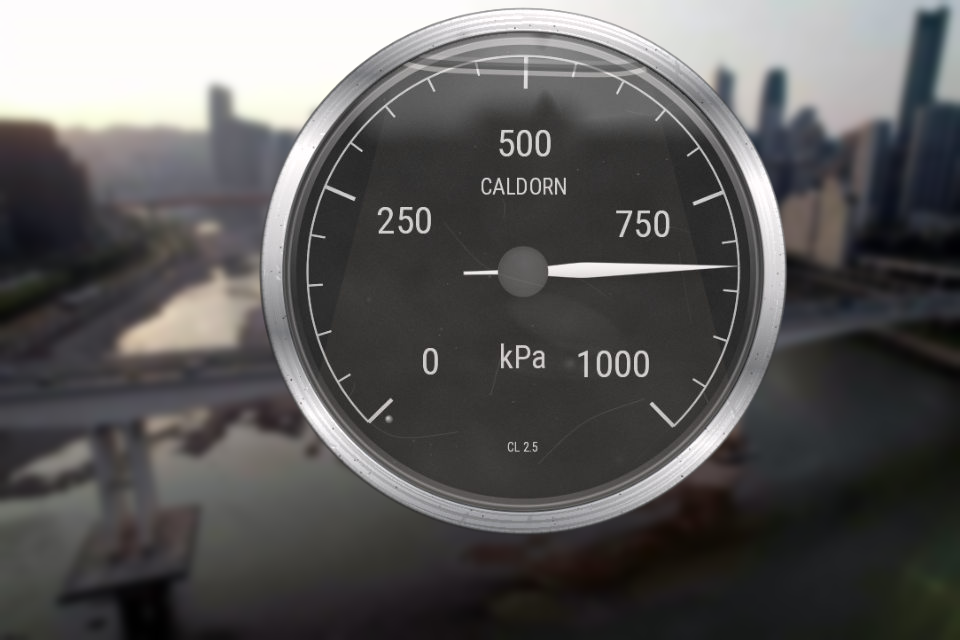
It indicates **825** kPa
